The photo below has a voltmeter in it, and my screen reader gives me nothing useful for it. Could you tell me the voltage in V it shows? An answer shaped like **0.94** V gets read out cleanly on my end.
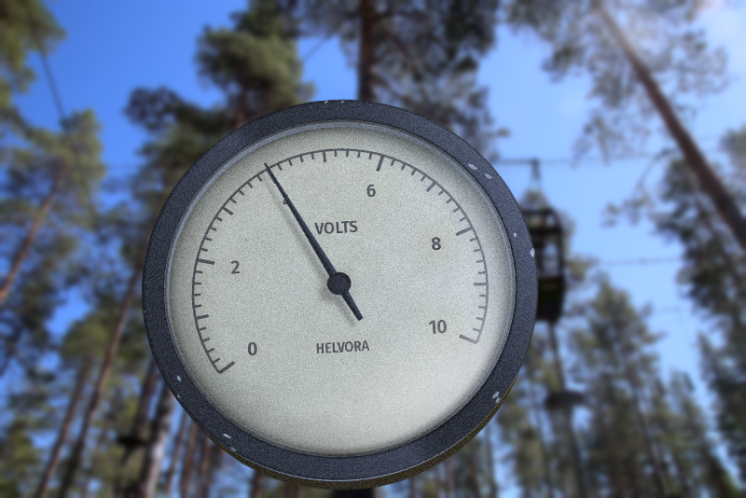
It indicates **4** V
